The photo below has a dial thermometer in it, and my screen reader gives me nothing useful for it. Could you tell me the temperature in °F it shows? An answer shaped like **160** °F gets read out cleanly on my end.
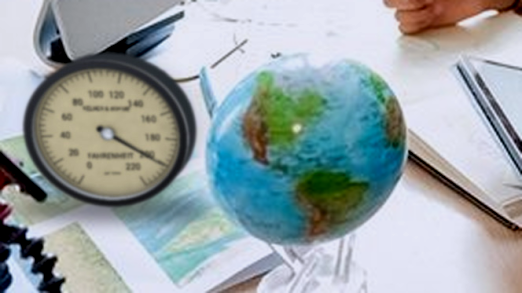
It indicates **200** °F
